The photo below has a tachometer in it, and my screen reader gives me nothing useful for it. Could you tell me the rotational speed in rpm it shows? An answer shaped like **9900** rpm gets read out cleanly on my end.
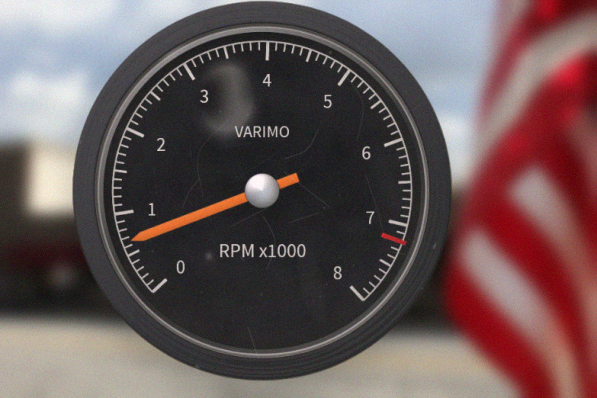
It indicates **650** rpm
